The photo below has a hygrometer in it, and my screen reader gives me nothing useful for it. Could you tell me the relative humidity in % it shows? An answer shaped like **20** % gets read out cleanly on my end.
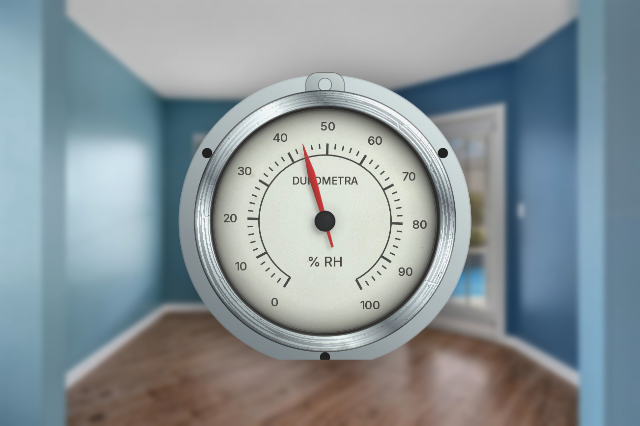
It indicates **44** %
